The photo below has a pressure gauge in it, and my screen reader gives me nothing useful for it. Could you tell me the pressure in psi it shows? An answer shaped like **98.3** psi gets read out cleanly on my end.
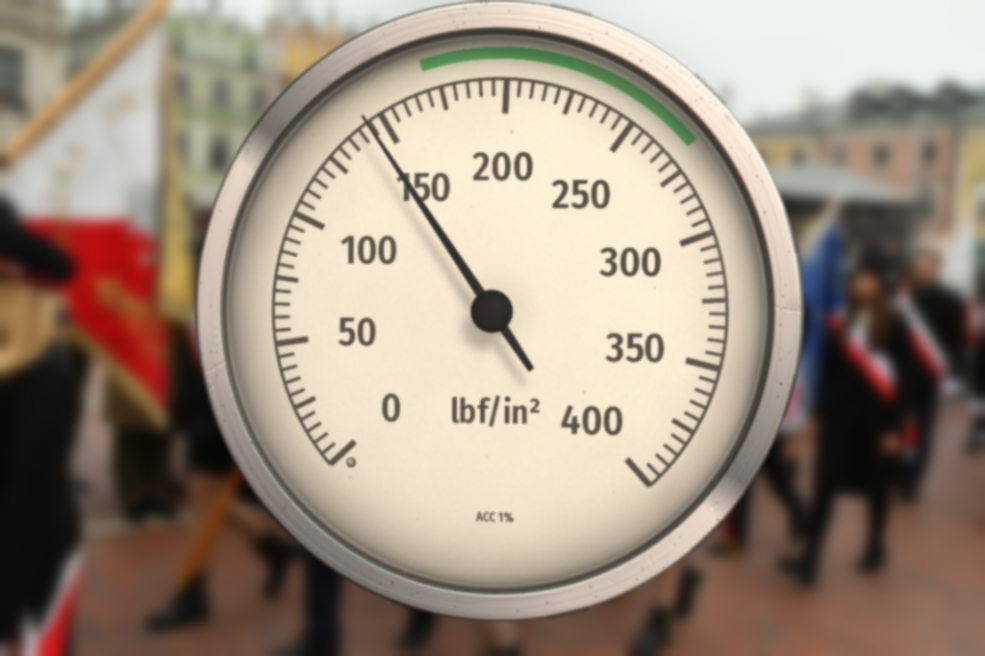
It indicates **145** psi
